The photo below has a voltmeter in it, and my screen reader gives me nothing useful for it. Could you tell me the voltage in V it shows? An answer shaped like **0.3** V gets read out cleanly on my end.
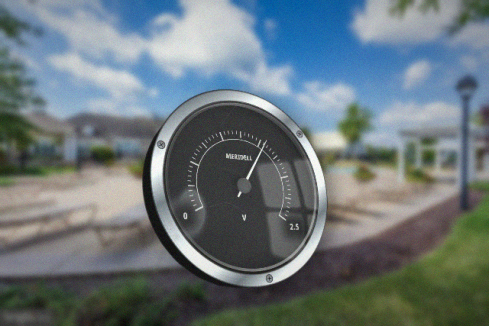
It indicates **1.55** V
